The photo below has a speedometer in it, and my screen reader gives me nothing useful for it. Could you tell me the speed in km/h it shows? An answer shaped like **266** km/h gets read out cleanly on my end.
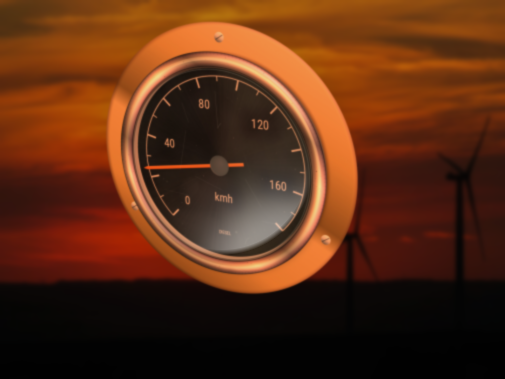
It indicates **25** km/h
